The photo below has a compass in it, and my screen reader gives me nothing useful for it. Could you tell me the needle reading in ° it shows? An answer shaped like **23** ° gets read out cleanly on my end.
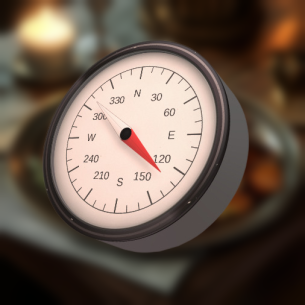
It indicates **130** °
